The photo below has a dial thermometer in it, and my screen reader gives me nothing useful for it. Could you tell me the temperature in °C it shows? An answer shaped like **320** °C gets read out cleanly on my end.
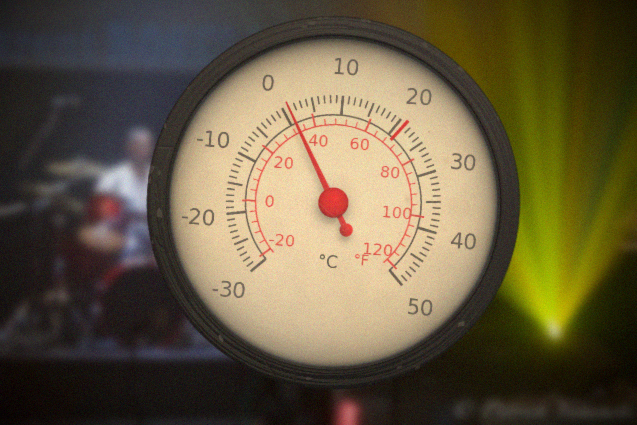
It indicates **1** °C
